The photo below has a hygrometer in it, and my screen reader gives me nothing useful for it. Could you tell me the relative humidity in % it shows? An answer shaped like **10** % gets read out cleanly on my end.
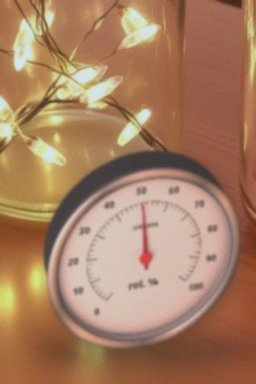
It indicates **50** %
